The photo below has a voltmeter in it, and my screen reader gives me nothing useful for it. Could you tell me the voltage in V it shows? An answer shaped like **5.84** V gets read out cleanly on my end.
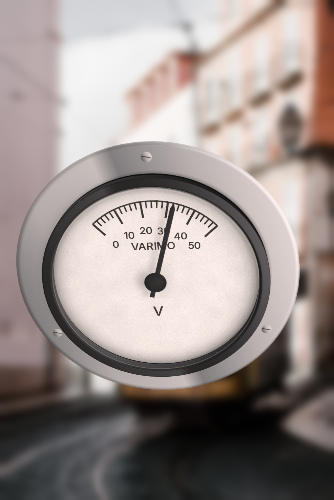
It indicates **32** V
